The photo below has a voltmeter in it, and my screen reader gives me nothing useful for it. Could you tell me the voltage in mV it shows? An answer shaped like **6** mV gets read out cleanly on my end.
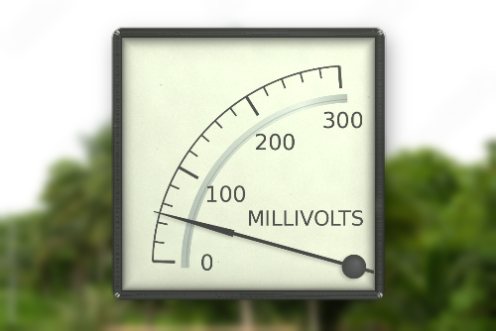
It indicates **50** mV
